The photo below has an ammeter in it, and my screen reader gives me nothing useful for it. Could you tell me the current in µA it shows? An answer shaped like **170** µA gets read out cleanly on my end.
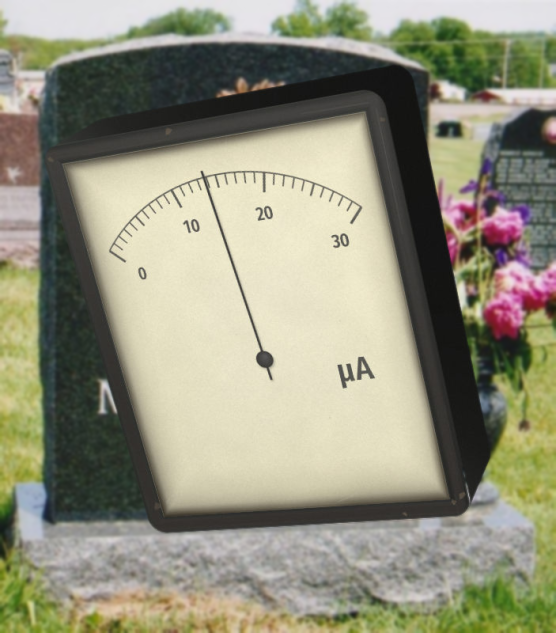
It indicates **14** µA
